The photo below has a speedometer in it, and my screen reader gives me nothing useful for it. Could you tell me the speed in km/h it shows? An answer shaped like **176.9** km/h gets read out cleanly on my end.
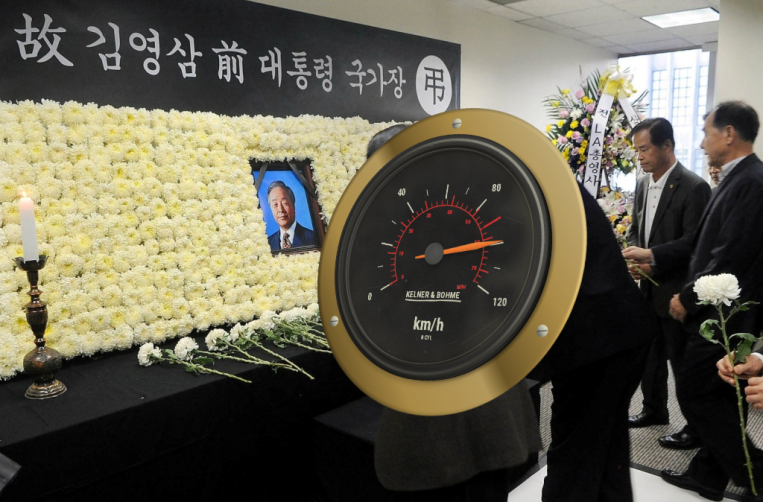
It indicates **100** km/h
